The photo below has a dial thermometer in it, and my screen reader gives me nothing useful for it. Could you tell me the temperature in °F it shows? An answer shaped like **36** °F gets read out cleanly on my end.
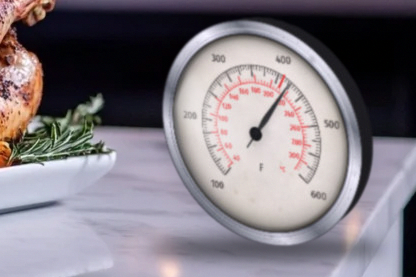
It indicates **425** °F
